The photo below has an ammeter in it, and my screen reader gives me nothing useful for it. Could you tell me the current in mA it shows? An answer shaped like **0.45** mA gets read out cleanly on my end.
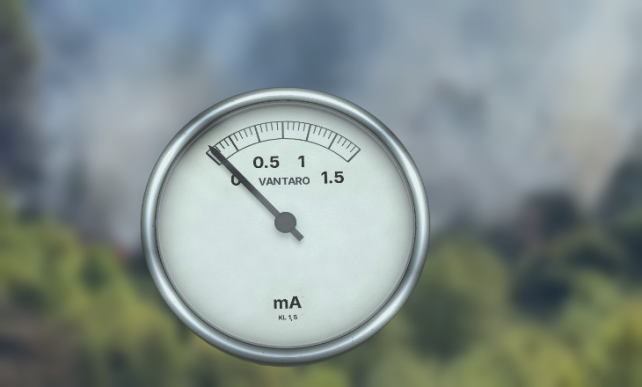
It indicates **0.05** mA
